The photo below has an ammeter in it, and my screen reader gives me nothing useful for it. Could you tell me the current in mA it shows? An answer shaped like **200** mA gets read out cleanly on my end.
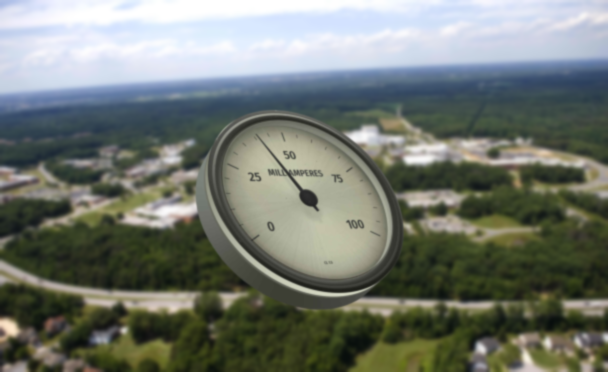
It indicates **40** mA
